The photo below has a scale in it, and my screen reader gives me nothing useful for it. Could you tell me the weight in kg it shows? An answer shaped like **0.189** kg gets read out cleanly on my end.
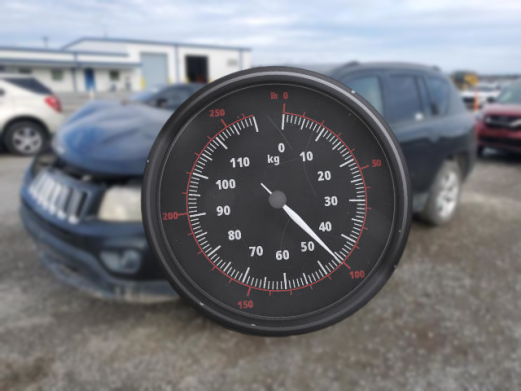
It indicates **46** kg
